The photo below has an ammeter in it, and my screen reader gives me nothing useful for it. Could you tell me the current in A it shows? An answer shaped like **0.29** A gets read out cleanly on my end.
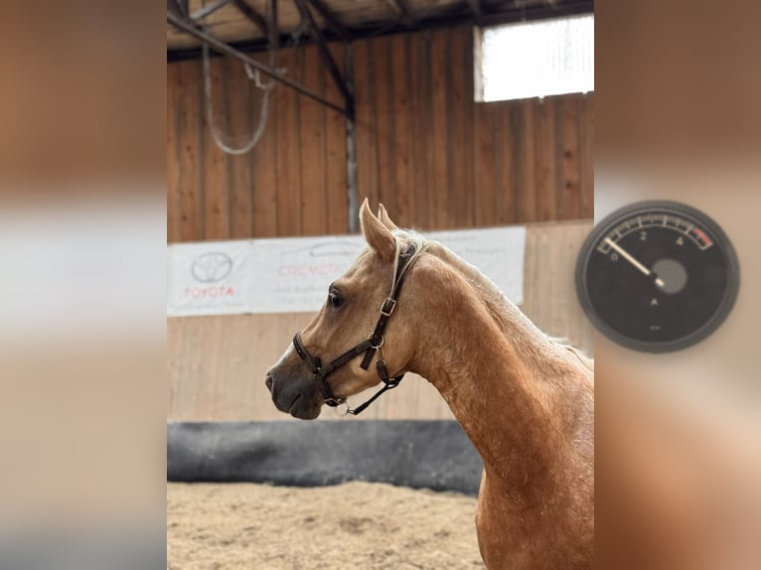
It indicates **0.5** A
